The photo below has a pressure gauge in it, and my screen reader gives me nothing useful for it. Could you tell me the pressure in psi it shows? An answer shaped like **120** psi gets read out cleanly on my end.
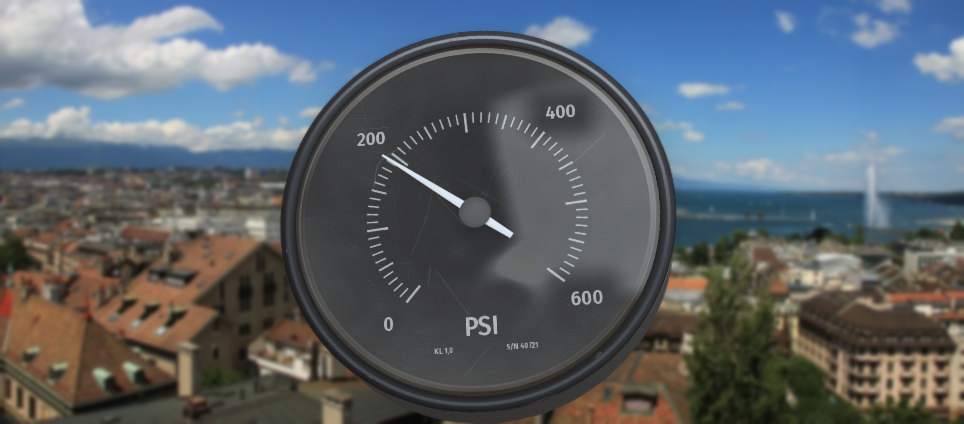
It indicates **190** psi
